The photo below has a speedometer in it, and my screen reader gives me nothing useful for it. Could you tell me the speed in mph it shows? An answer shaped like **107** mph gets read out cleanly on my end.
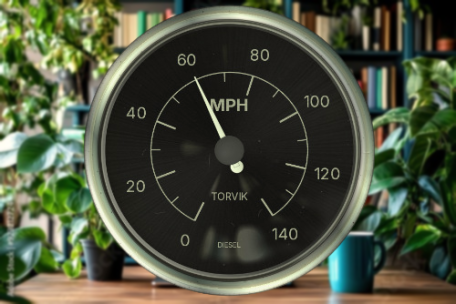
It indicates **60** mph
